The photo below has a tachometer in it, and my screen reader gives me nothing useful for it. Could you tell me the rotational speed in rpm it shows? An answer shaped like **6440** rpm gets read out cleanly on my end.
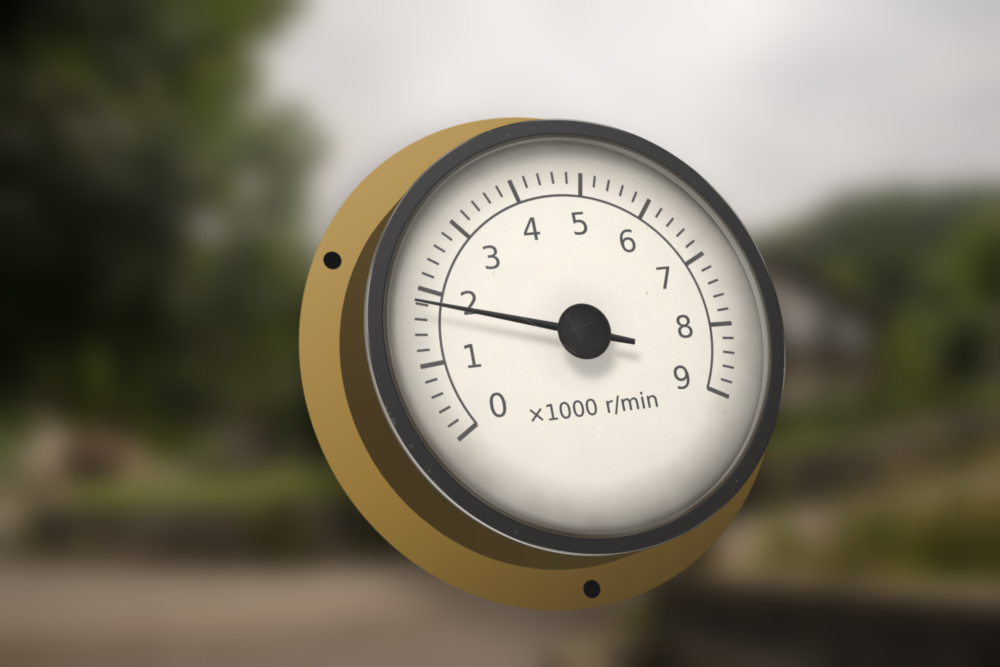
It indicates **1800** rpm
